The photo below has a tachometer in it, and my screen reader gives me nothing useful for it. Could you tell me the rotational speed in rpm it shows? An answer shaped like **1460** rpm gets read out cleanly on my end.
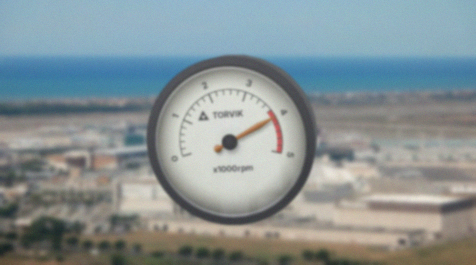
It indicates **4000** rpm
